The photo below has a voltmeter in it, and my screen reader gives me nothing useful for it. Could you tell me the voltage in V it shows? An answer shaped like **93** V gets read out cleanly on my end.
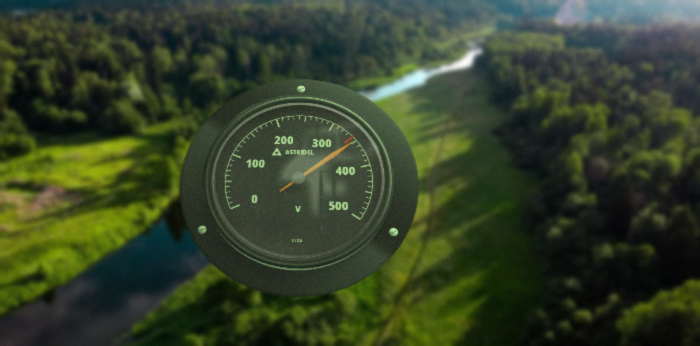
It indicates **350** V
